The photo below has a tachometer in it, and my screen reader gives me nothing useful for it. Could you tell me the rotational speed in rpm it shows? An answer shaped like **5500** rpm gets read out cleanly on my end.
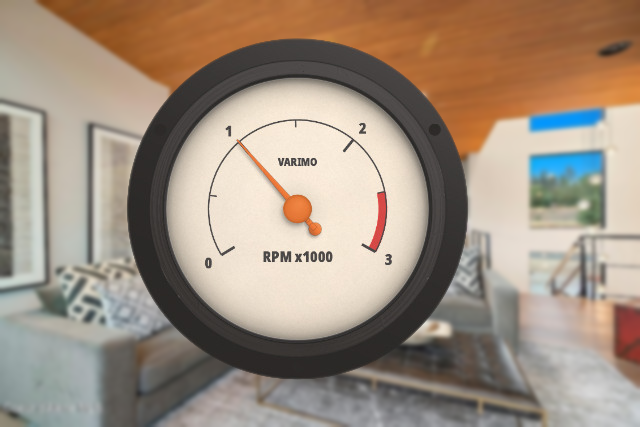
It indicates **1000** rpm
